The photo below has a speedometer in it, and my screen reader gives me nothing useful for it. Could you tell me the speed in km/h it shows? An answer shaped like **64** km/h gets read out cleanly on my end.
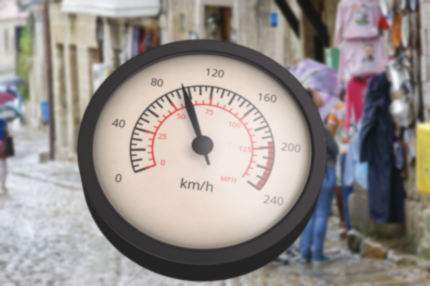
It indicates **95** km/h
